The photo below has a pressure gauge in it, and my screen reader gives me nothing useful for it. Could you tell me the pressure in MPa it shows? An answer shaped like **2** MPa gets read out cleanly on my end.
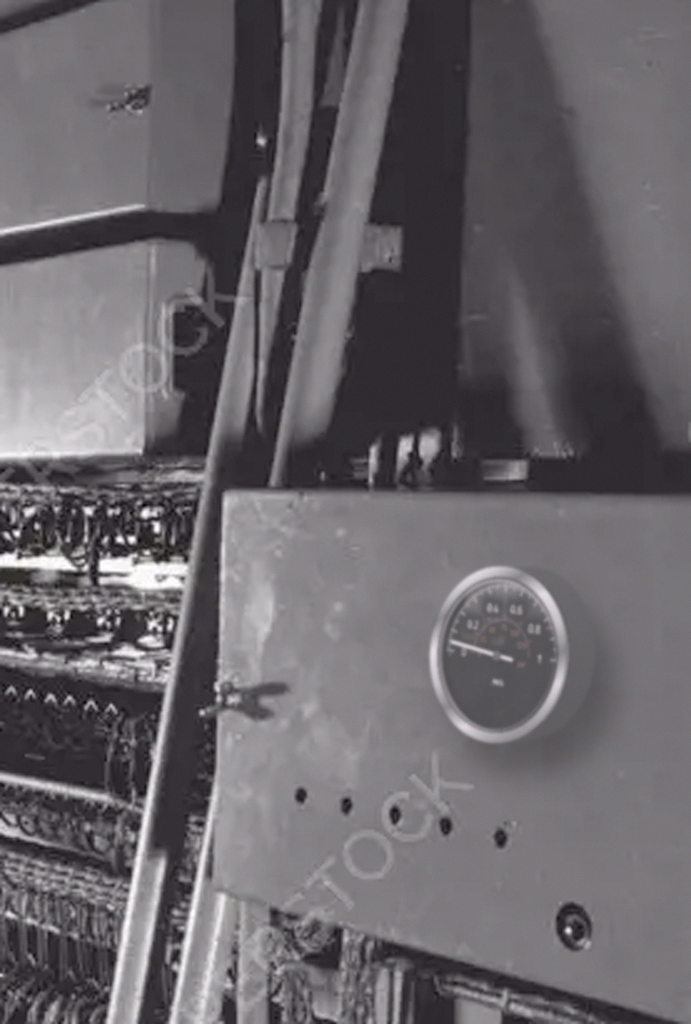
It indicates **0.05** MPa
